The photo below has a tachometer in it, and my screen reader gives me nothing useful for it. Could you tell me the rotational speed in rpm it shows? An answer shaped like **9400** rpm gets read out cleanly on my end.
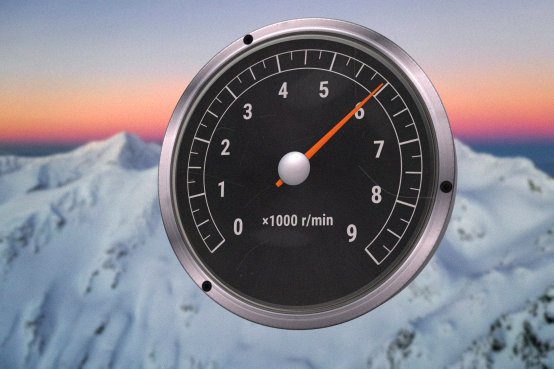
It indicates **6000** rpm
